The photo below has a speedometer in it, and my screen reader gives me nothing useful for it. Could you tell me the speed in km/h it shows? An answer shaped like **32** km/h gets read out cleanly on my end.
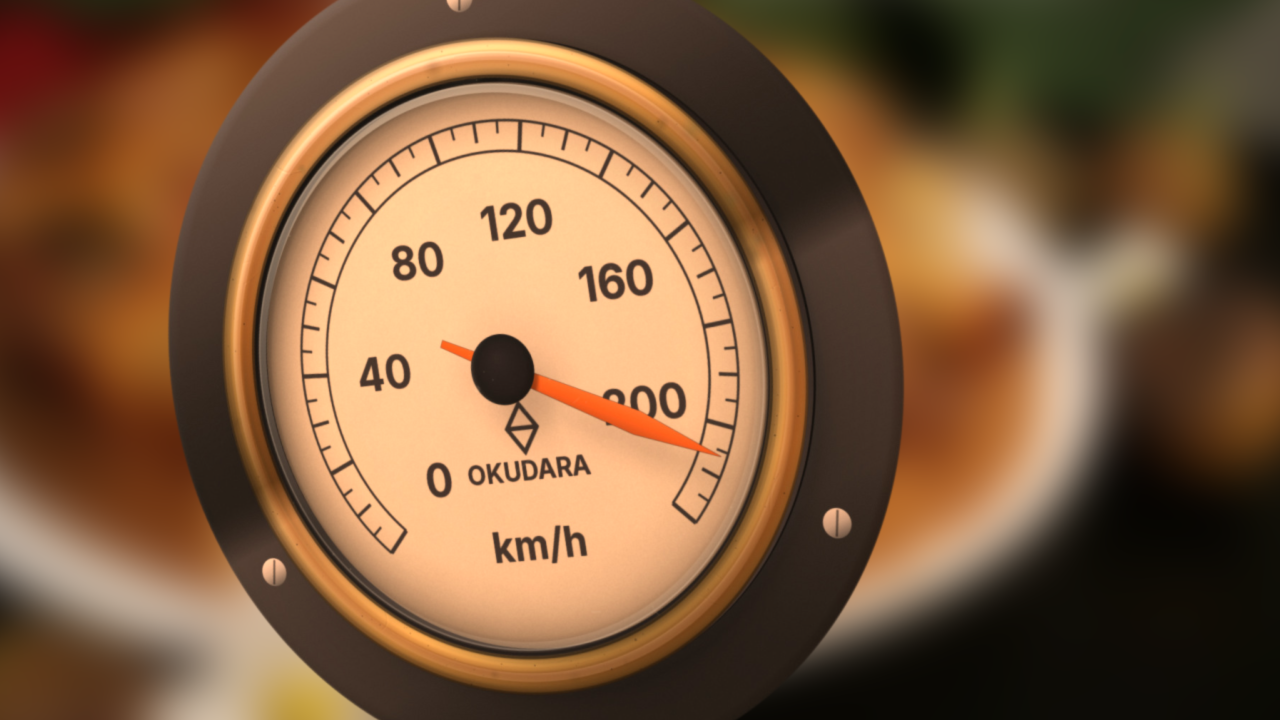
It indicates **205** km/h
